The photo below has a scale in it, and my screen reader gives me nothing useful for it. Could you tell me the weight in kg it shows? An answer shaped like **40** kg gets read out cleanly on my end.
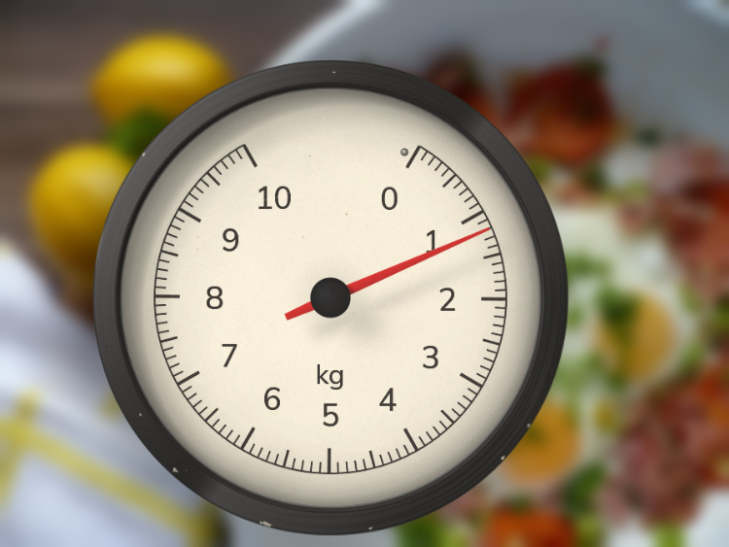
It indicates **1.2** kg
